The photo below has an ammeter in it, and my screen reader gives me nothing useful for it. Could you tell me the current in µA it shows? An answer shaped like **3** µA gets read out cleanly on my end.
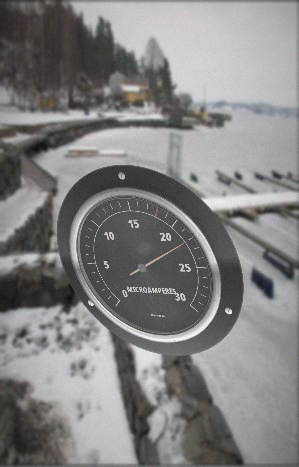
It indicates **22** µA
